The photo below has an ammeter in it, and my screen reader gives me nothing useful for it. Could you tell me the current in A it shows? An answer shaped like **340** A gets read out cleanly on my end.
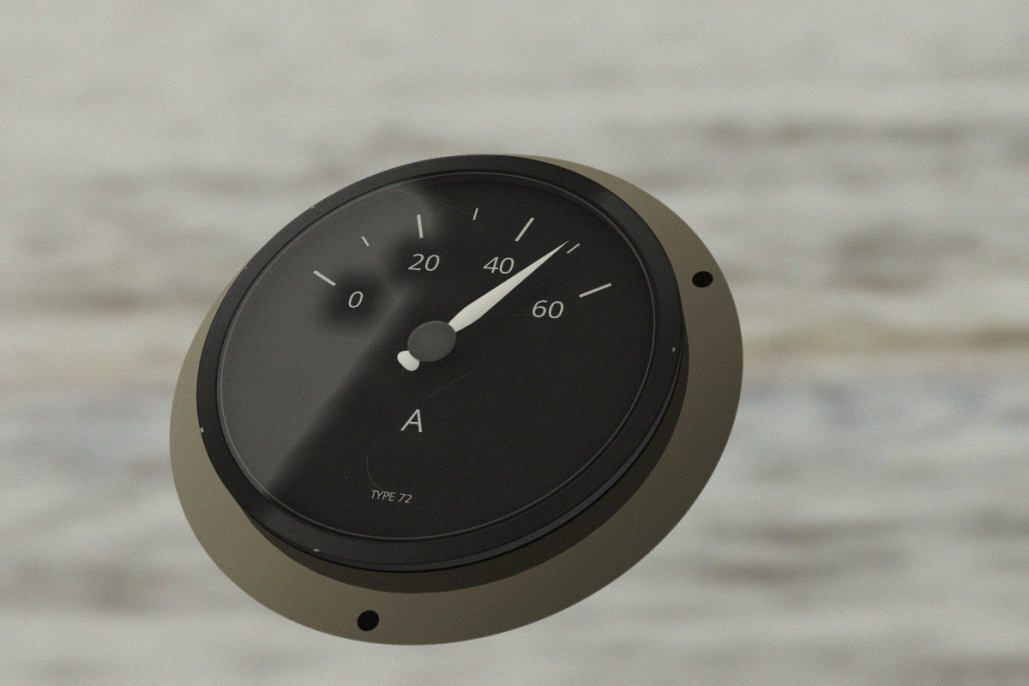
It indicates **50** A
